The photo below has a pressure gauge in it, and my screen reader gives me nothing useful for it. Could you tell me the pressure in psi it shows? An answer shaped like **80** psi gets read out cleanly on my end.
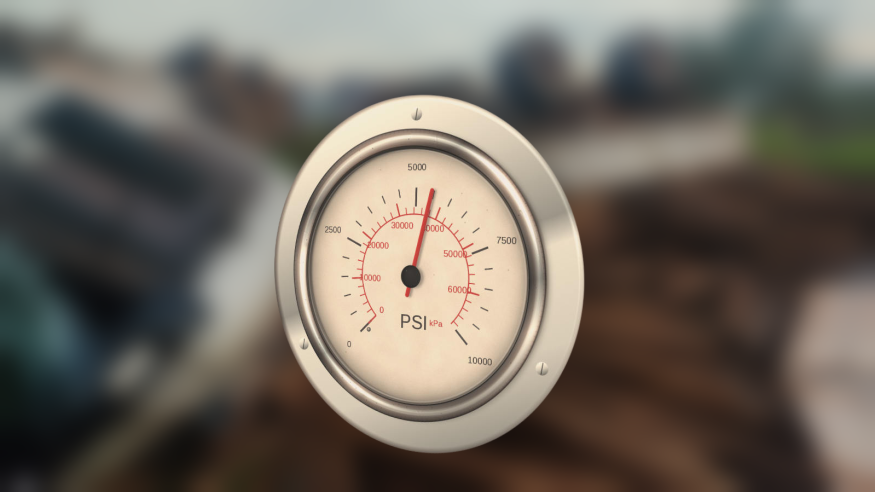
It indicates **5500** psi
